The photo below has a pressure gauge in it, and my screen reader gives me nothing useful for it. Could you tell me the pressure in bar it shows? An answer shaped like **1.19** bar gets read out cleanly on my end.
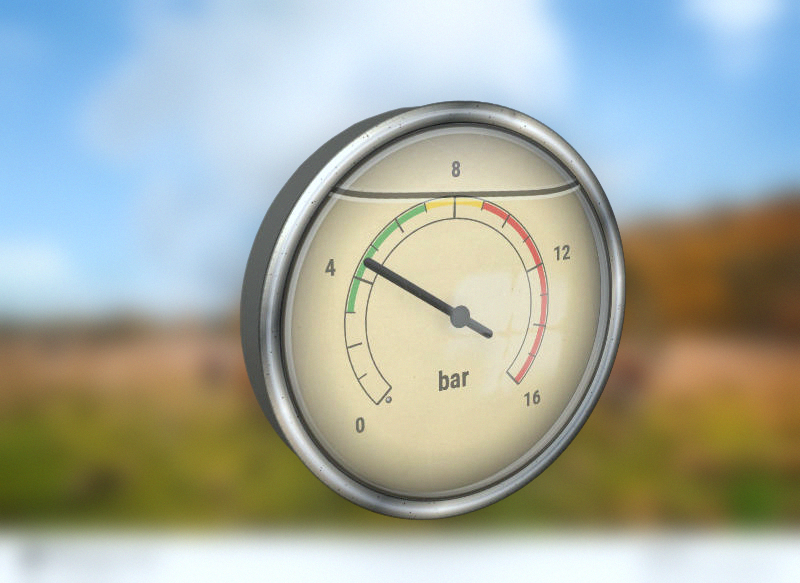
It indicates **4.5** bar
